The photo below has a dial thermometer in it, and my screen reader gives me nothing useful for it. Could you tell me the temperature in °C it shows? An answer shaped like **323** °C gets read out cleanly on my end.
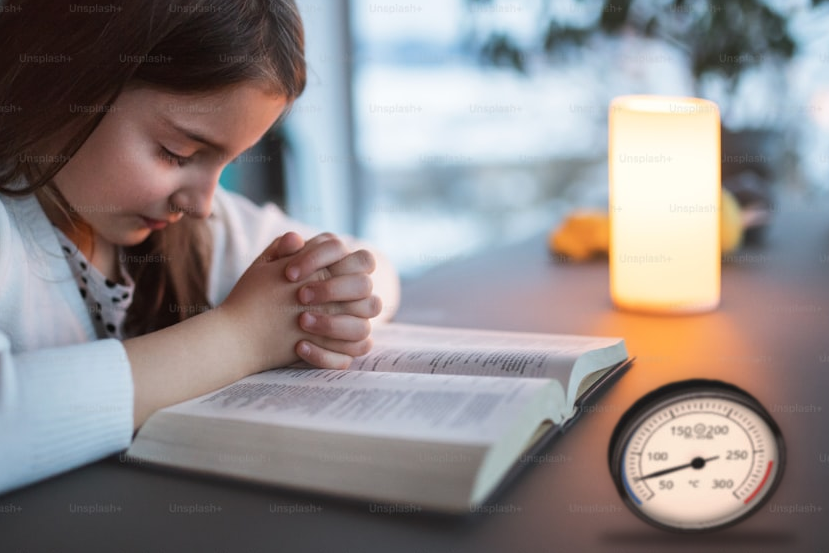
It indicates **75** °C
